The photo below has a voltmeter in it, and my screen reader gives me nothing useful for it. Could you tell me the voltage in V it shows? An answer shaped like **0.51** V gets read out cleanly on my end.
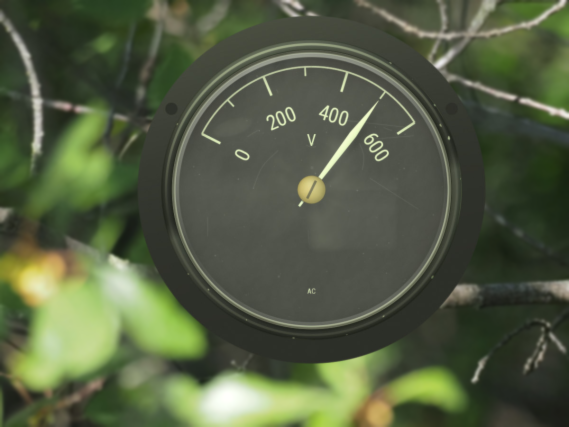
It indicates **500** V
